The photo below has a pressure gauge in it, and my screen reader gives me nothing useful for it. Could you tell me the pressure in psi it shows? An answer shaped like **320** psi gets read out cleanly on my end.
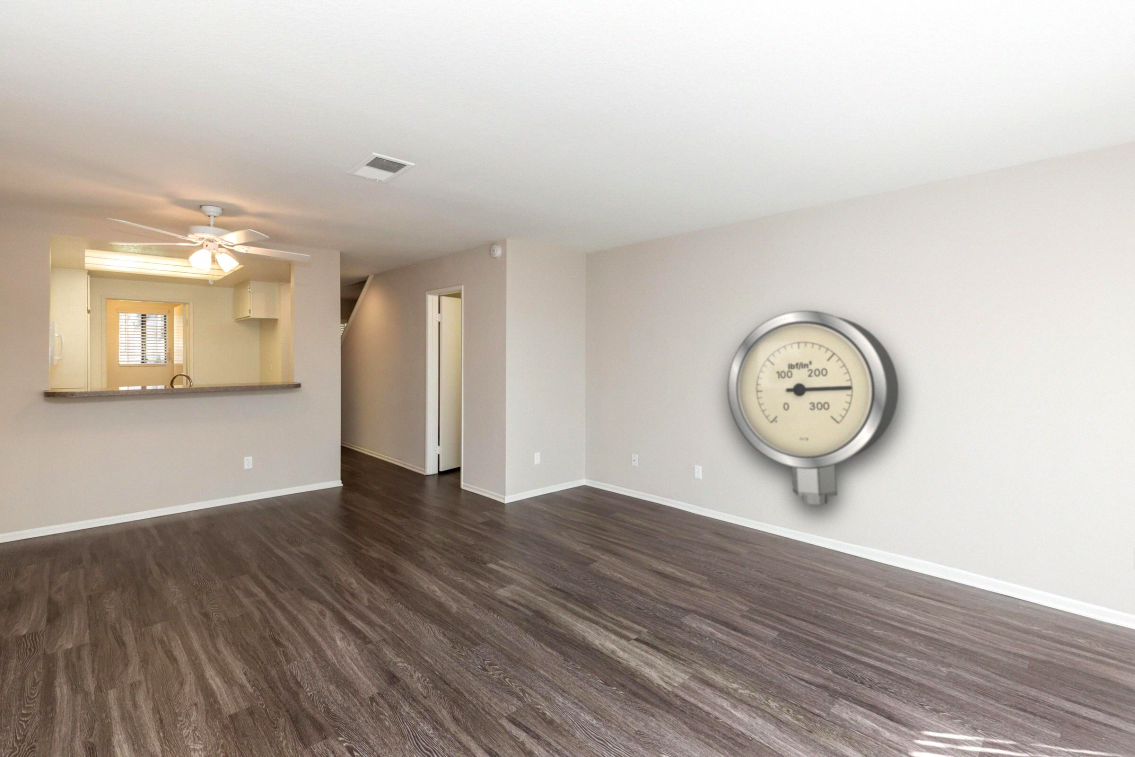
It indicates **250** psi
